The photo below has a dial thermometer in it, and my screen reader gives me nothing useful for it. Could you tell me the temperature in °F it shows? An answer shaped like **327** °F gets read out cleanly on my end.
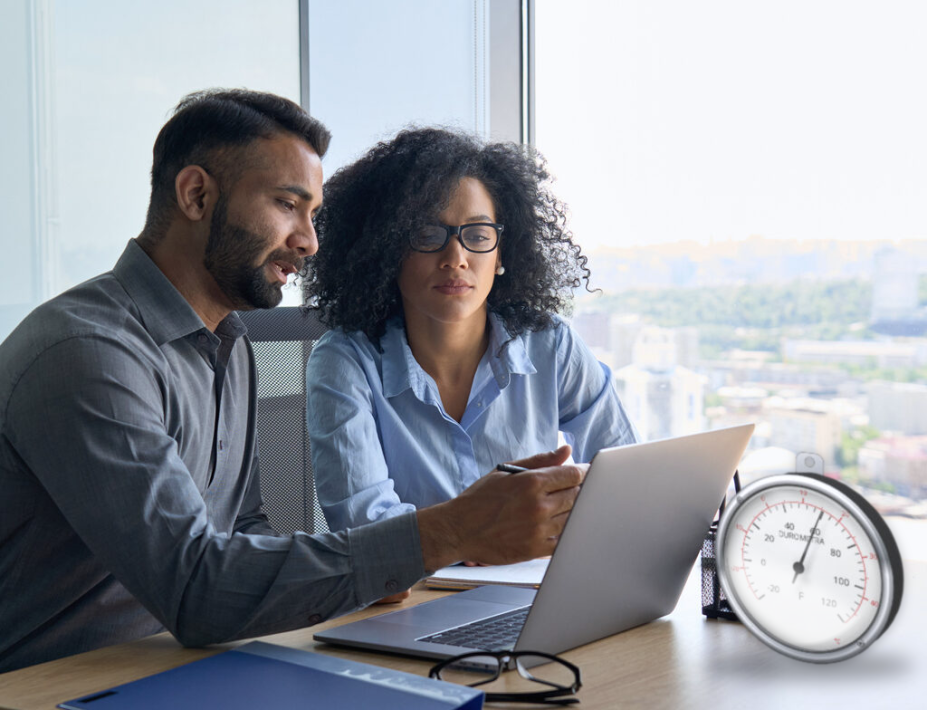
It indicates **60** °F
